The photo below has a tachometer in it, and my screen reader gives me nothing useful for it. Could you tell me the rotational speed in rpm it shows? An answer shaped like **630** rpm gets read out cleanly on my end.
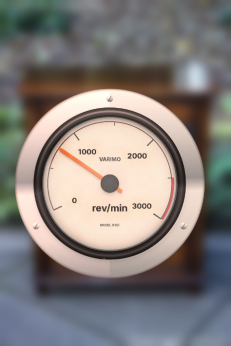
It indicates **750** rpm
